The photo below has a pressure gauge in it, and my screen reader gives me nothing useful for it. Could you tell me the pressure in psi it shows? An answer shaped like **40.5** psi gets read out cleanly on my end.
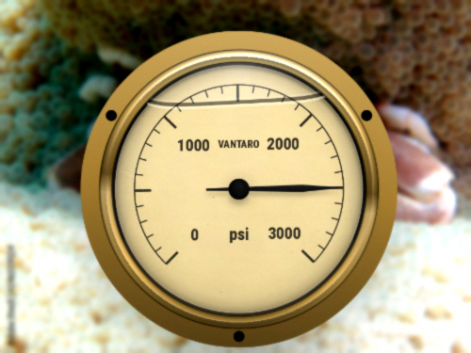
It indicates **2500** psi
